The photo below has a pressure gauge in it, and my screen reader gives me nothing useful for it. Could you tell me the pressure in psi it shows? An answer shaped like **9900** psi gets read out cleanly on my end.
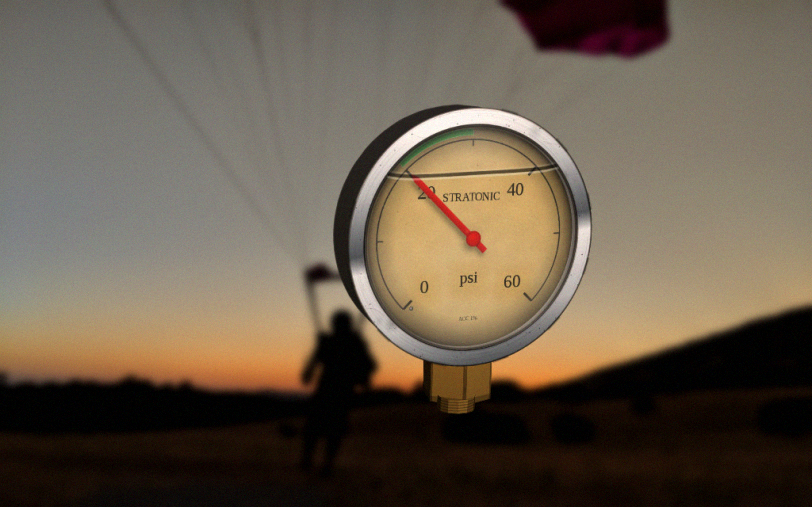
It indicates **20** psi
